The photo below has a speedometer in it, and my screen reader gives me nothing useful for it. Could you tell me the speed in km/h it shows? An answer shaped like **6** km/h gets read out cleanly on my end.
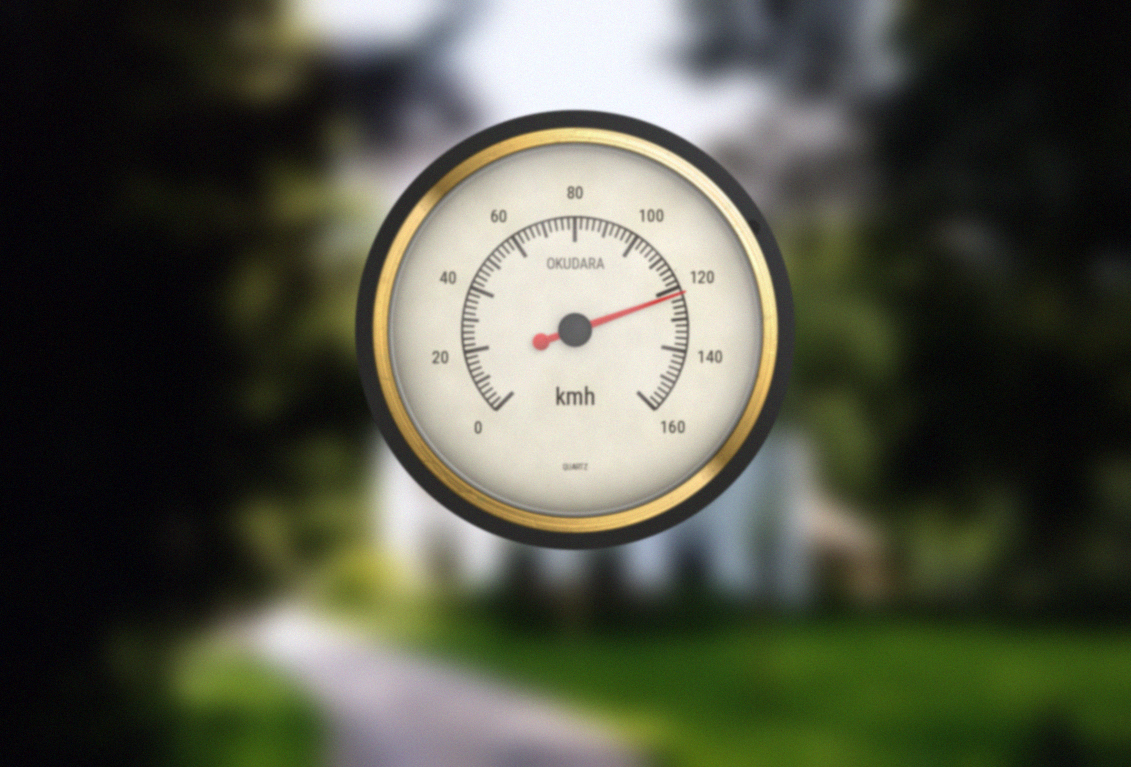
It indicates **122** km/h
